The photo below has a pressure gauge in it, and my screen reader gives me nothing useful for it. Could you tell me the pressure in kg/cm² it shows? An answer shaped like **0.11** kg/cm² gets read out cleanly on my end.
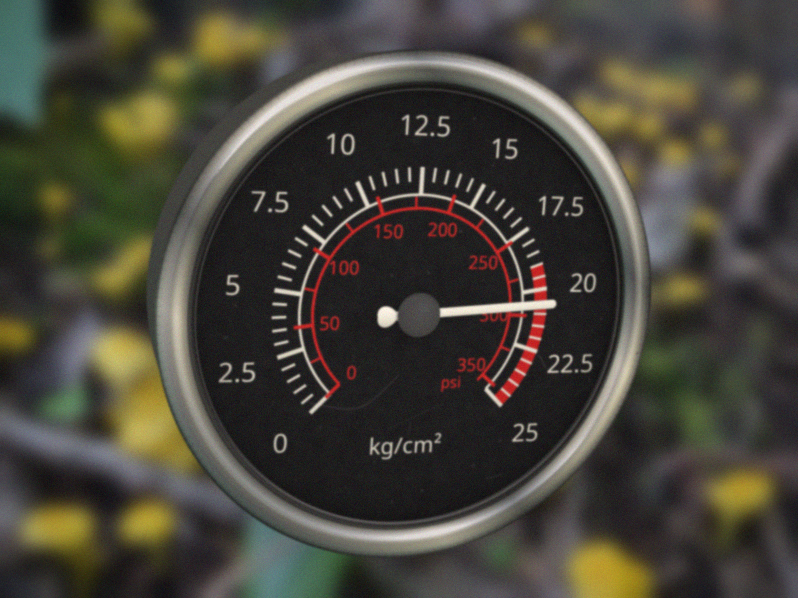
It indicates **20.5** kg/cm²
